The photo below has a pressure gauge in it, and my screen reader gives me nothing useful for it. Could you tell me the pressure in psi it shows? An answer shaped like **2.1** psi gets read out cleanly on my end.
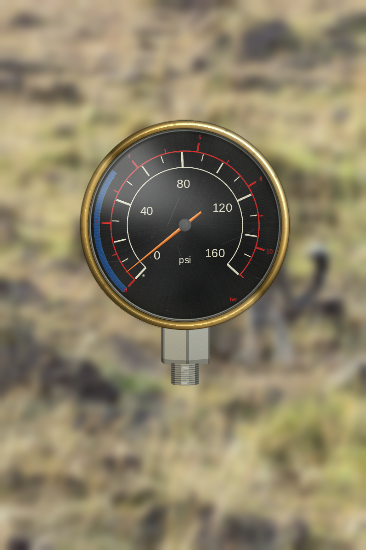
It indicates **5** psi
